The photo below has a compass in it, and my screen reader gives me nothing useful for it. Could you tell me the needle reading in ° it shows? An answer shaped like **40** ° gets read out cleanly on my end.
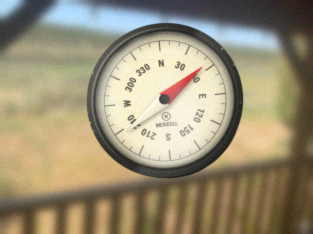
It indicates **55** °
